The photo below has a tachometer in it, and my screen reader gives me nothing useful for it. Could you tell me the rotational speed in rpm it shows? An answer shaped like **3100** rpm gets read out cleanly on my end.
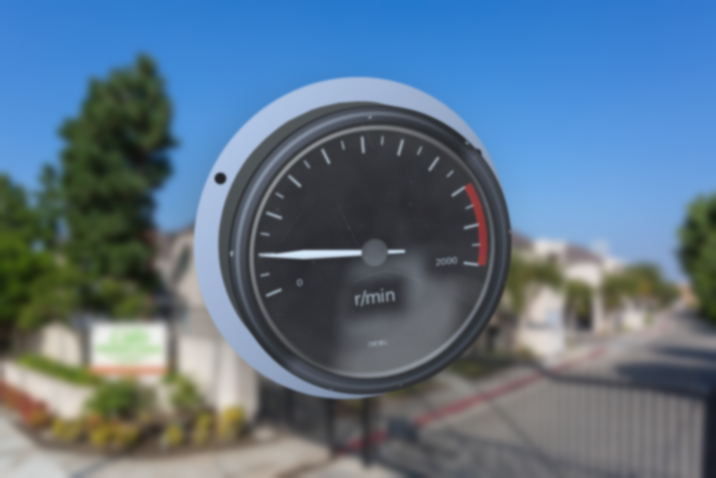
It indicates **200** rpm
